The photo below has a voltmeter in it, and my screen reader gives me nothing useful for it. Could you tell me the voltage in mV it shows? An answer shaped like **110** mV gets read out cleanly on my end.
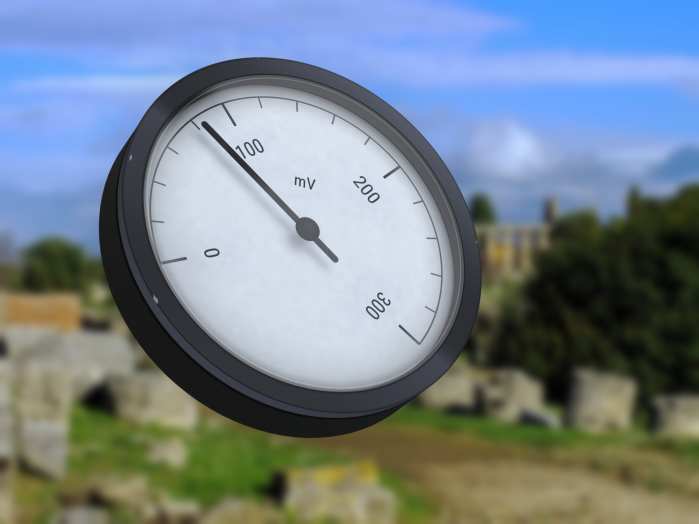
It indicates **80** mV
